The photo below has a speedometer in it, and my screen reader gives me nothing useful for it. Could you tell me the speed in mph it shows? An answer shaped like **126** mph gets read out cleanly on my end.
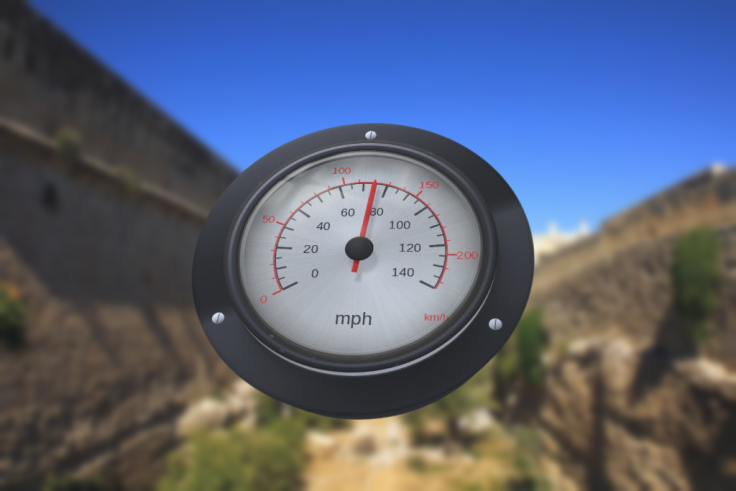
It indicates **75** mph
